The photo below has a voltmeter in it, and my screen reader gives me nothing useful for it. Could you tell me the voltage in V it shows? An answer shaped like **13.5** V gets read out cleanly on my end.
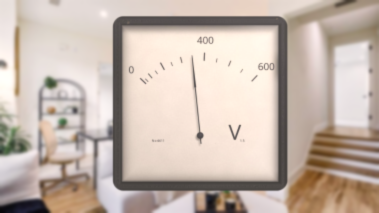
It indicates **350** V
